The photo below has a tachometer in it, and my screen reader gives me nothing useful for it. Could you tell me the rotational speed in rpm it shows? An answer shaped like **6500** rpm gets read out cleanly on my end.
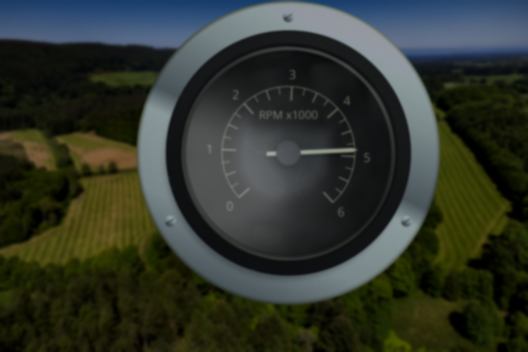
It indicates **4875** rpm
